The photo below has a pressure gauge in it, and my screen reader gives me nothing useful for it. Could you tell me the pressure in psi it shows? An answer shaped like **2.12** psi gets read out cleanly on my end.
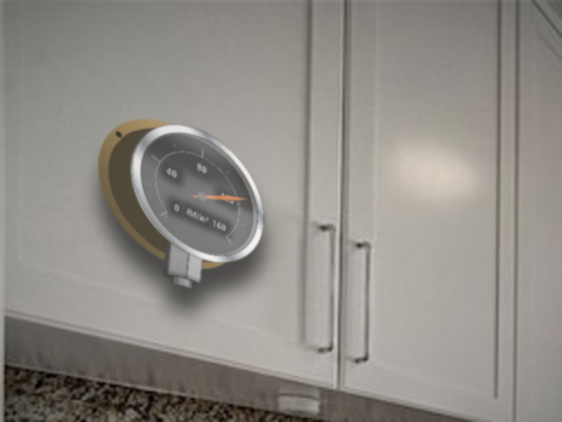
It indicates **120** psi
